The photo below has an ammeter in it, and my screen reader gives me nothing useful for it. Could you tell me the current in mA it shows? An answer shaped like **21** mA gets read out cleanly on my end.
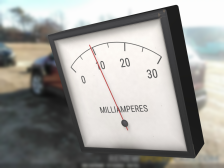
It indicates **10** mA
